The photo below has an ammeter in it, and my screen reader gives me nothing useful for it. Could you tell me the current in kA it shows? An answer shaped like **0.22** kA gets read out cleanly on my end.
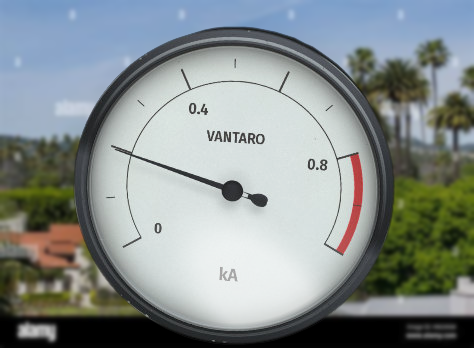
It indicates **0.2** kA
